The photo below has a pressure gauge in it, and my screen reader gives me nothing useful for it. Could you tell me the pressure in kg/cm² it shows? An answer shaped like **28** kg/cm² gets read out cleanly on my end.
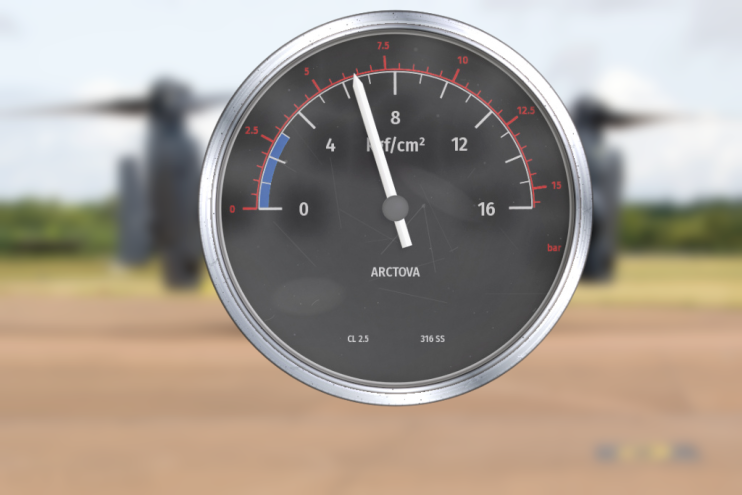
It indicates **6.5** kg/cm²
